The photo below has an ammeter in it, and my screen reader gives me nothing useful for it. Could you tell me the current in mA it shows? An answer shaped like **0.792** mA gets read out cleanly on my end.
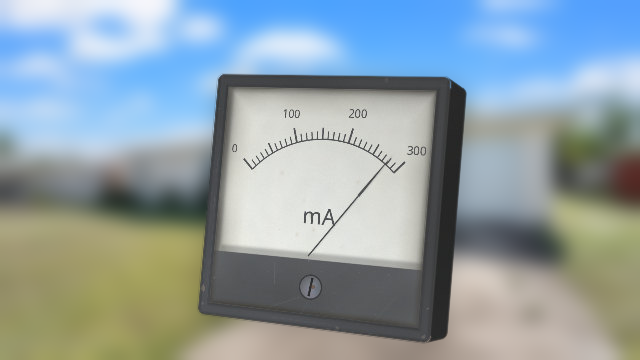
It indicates **280** mA
